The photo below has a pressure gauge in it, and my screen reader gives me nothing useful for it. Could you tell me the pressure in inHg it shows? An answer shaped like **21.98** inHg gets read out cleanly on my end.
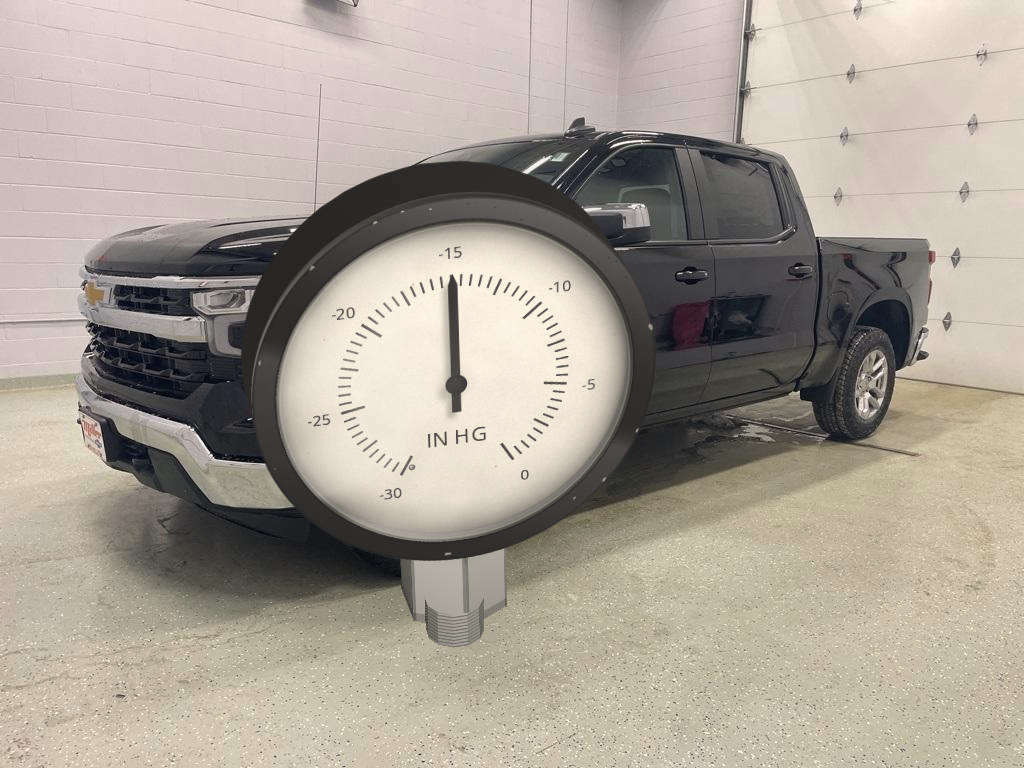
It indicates **-15** inHg
